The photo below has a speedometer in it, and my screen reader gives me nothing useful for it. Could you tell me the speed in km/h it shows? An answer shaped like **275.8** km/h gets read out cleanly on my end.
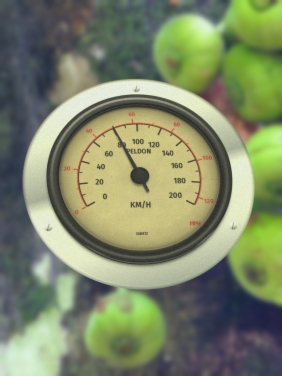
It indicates **80** km/h
